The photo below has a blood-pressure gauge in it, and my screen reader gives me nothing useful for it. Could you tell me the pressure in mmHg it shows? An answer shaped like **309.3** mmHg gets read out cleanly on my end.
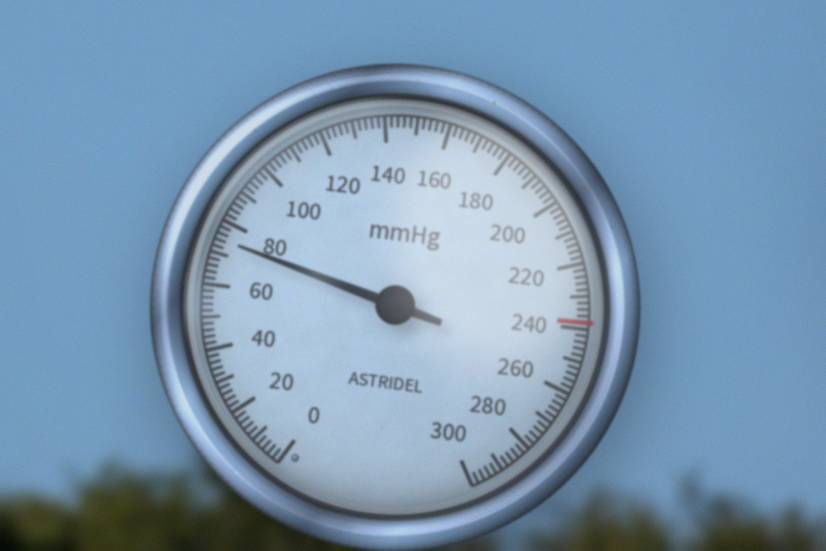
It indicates **74** mmHg
